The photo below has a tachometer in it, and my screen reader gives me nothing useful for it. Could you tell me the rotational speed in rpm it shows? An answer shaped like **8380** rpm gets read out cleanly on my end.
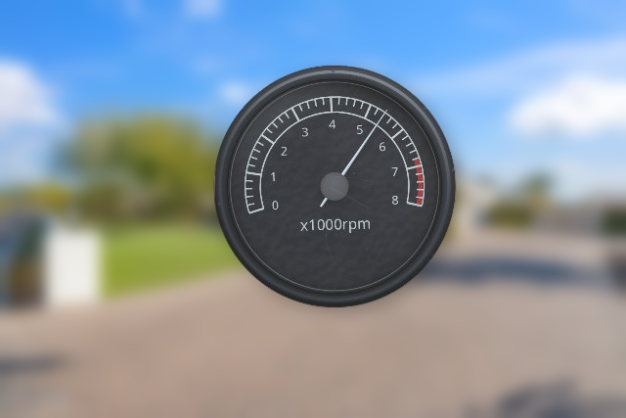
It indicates **5400** rpm
